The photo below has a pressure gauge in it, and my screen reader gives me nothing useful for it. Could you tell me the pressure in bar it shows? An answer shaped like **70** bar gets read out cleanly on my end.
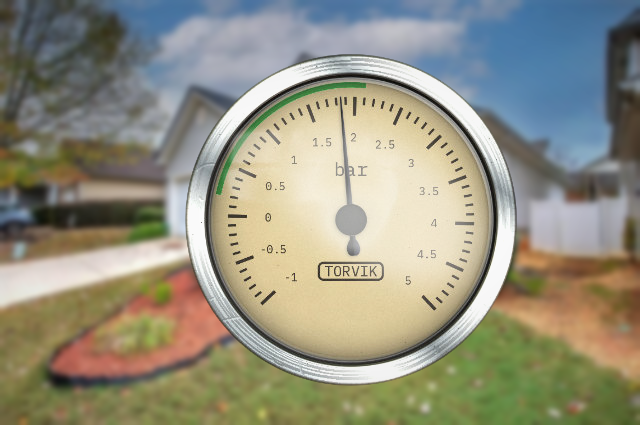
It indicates **1.85** bar
